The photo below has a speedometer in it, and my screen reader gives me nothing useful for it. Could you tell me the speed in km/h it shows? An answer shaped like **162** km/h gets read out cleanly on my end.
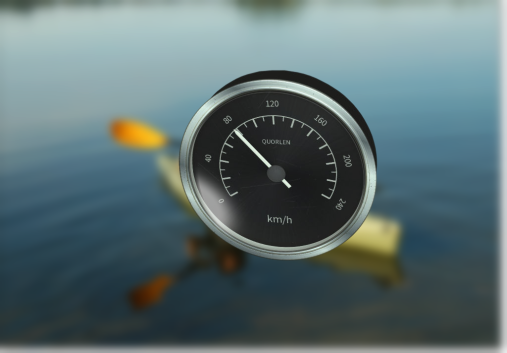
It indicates **80** km/h
